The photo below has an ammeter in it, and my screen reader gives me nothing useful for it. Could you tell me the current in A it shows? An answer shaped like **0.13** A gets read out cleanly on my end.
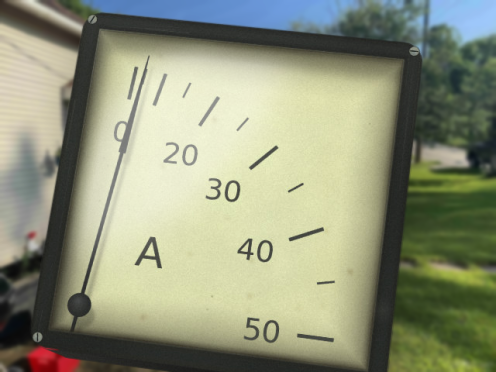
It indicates **5** A
